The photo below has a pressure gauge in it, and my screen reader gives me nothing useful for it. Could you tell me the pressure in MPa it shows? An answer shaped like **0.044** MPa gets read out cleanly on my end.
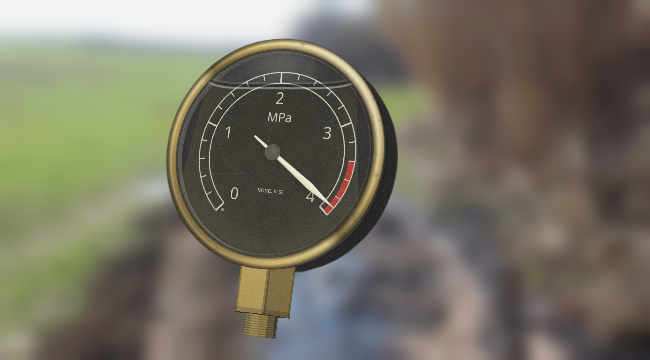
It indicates **3.9** MPa
